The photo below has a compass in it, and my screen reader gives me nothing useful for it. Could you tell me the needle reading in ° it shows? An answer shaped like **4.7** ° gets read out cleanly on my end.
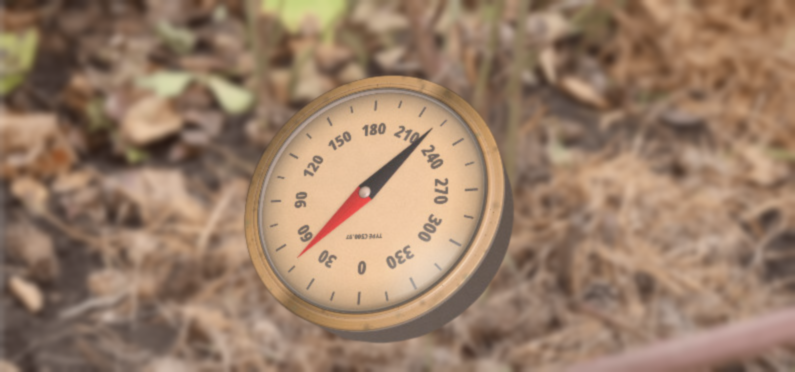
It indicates **45** °
